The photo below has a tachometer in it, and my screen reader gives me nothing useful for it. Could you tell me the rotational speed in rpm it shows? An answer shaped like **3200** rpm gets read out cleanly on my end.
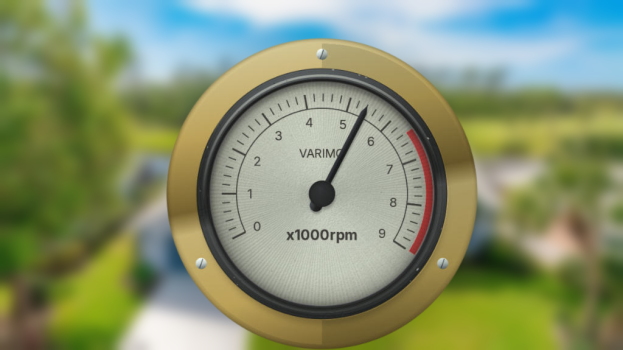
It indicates **5400** rpm
